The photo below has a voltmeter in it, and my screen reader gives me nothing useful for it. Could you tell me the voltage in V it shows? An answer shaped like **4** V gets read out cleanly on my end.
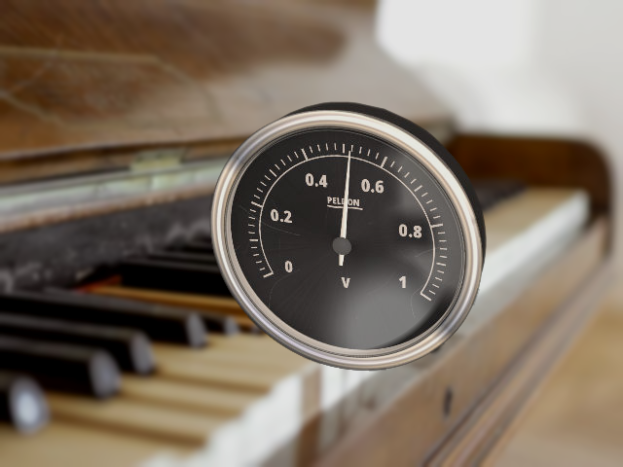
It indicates **0.52** V
